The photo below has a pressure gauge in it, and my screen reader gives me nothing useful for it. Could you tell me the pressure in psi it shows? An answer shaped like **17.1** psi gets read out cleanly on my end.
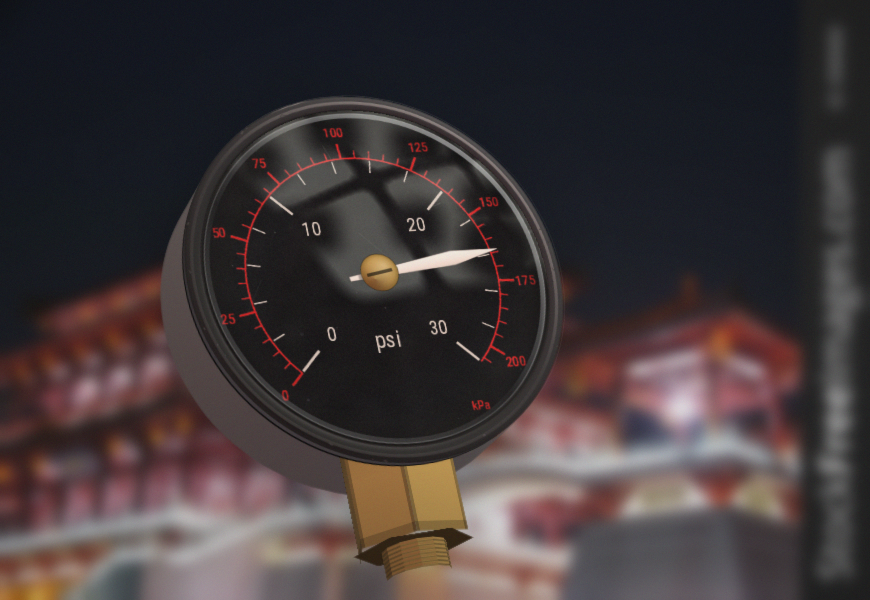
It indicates **24** psi
